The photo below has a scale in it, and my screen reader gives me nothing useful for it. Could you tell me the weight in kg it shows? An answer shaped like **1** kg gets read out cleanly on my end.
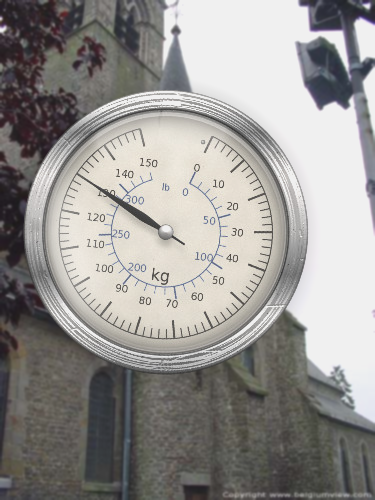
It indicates **130** kg
